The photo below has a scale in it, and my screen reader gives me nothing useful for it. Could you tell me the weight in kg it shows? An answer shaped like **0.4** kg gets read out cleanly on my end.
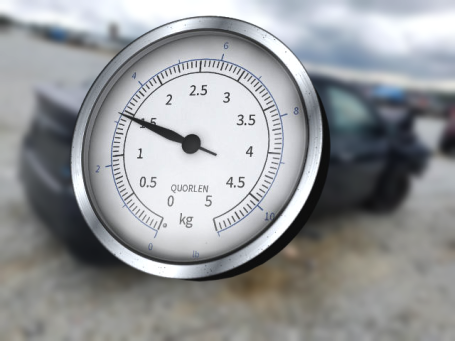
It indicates **1.45** kg
